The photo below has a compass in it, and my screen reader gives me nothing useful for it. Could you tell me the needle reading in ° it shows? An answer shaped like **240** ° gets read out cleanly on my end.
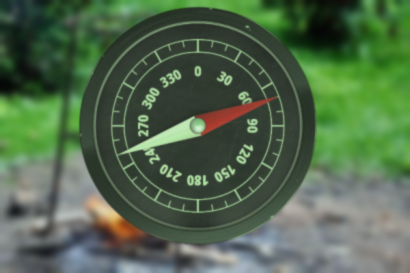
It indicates **70** °
